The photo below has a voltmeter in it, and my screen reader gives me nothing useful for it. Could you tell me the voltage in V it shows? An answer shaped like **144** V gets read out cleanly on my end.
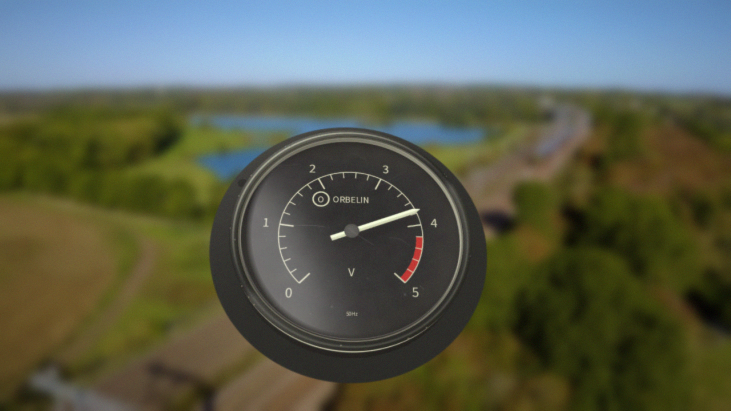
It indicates **3.8** V
